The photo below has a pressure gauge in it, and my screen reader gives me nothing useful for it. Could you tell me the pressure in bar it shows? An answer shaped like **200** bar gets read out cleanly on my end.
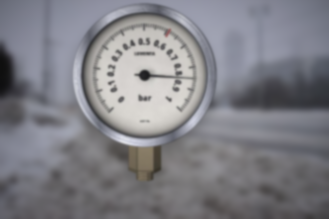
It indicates **0.85** bar
